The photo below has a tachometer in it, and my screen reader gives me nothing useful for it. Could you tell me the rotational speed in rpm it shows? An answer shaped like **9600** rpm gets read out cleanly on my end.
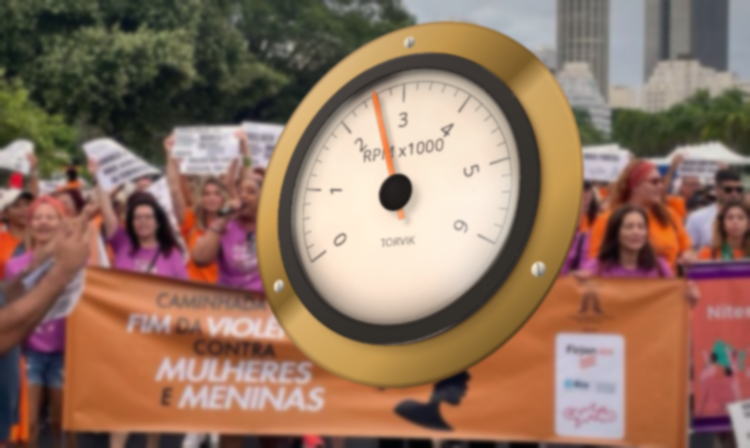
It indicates **2600** rpm
